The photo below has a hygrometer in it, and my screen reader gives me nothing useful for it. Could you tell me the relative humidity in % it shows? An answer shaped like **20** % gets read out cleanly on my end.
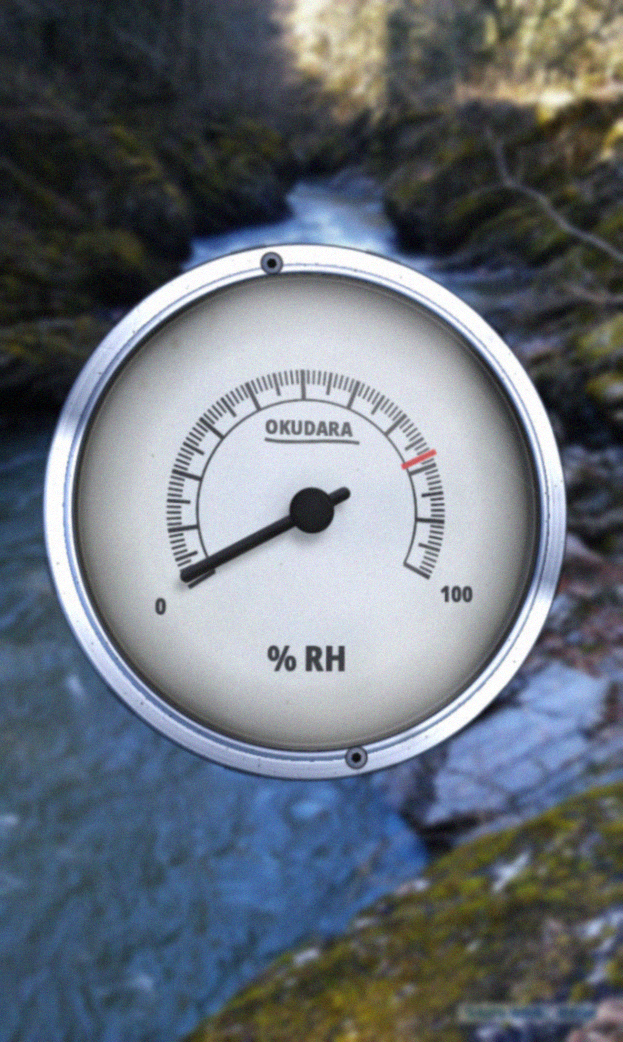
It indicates **2** %
